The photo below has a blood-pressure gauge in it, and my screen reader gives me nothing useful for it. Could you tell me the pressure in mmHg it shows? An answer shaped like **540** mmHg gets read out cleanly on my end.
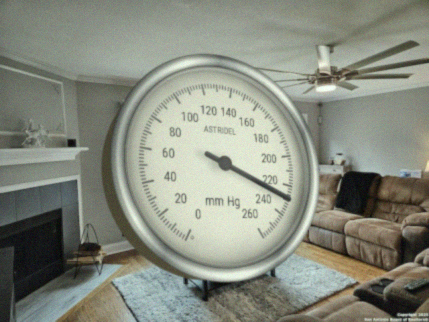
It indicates **230** mmHg
